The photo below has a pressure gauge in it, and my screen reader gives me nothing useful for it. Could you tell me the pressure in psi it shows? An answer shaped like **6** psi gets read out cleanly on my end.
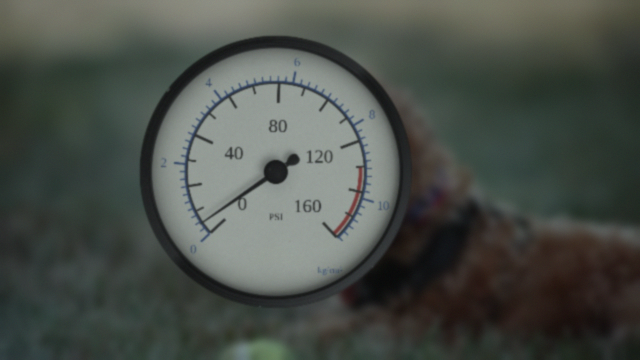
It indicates **5** psi
